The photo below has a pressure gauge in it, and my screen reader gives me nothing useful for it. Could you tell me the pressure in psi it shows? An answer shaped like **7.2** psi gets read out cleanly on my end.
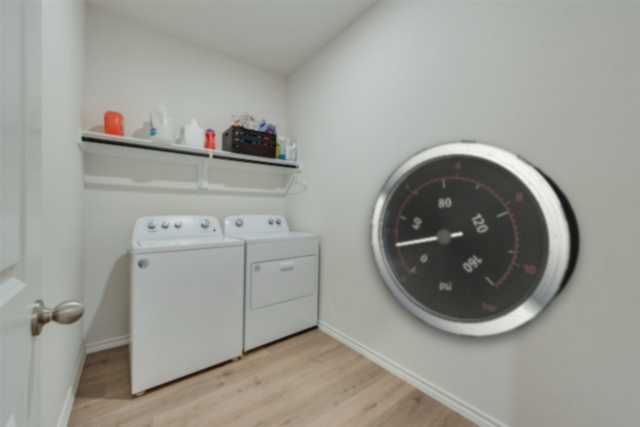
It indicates **20** psi
